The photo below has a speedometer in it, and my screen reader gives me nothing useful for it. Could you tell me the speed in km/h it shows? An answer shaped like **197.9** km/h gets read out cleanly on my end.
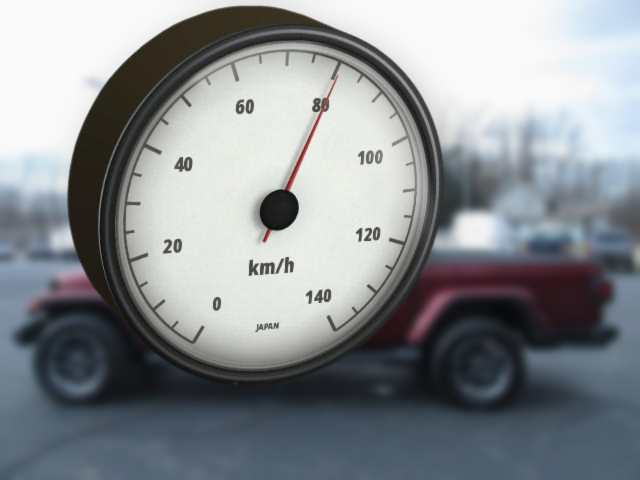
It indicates **80** km/h
